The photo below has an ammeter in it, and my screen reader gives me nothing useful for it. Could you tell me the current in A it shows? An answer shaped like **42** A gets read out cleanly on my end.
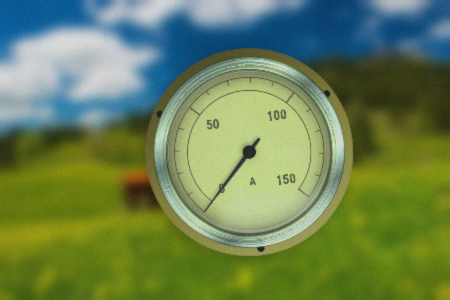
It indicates **0** A
